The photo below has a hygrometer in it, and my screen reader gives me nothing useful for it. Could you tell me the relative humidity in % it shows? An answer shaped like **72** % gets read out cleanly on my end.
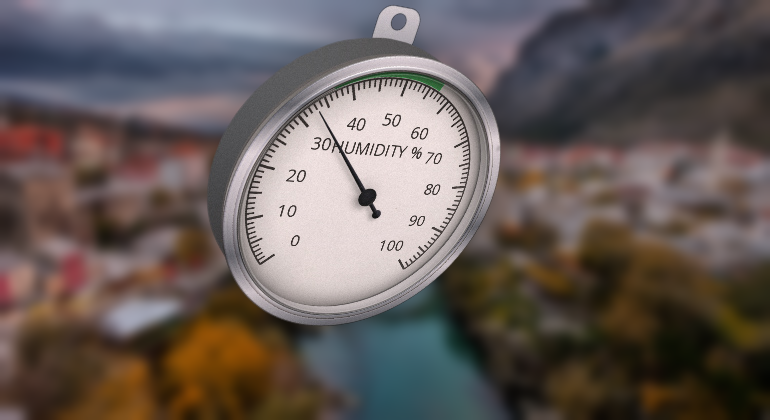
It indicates **33** %
